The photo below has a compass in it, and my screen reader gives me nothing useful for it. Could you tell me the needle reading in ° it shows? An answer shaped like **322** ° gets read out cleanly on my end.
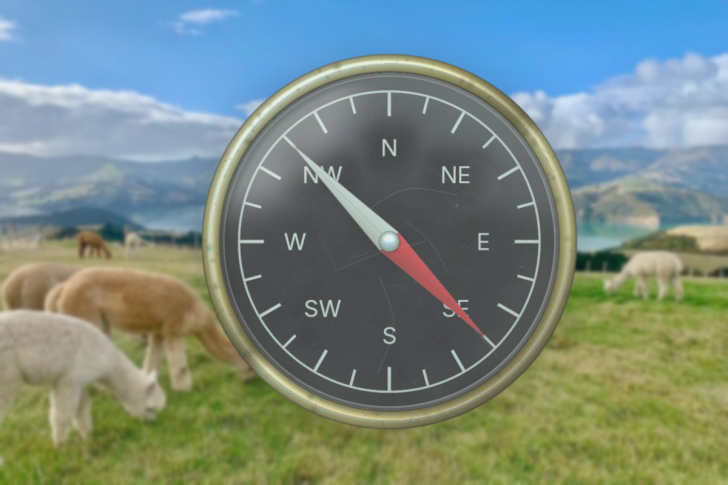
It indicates **135** °
